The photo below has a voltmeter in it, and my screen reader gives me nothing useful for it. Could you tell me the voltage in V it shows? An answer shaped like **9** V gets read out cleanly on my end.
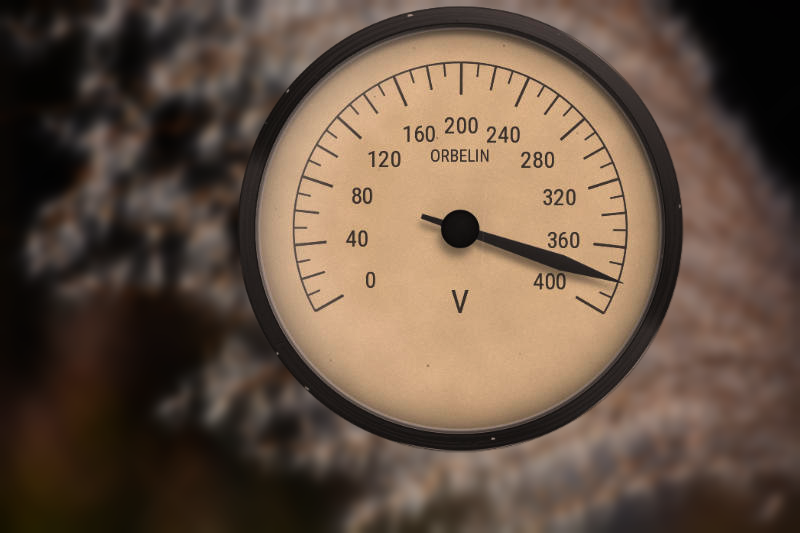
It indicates **380** V
